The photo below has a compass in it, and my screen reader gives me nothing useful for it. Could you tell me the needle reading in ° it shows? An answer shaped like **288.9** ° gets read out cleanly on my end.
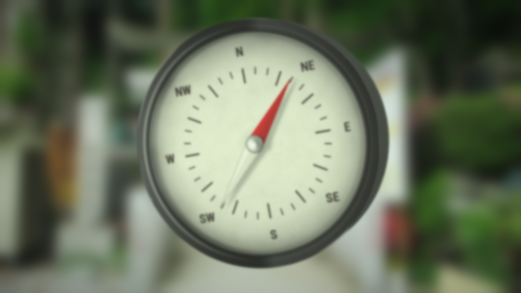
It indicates **40** °
